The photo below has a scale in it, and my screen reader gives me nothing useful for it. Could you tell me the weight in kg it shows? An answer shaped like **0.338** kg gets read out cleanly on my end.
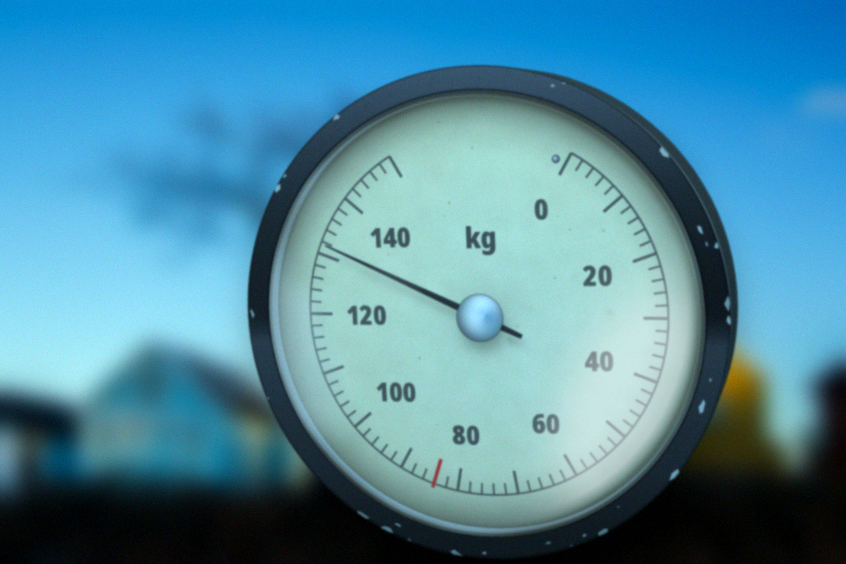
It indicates **132** kg
